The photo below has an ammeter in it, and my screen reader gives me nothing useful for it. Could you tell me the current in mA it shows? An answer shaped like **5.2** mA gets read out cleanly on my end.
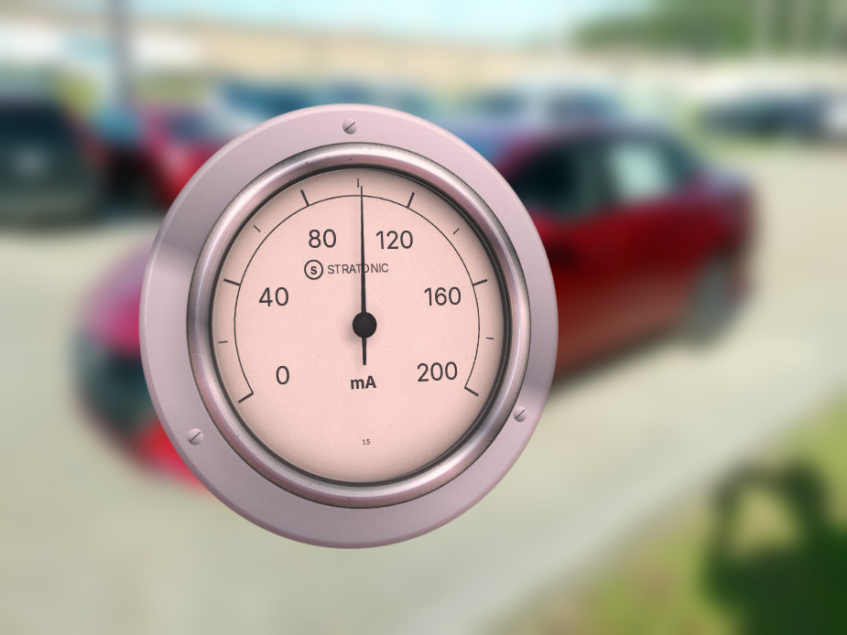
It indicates **100** mA
